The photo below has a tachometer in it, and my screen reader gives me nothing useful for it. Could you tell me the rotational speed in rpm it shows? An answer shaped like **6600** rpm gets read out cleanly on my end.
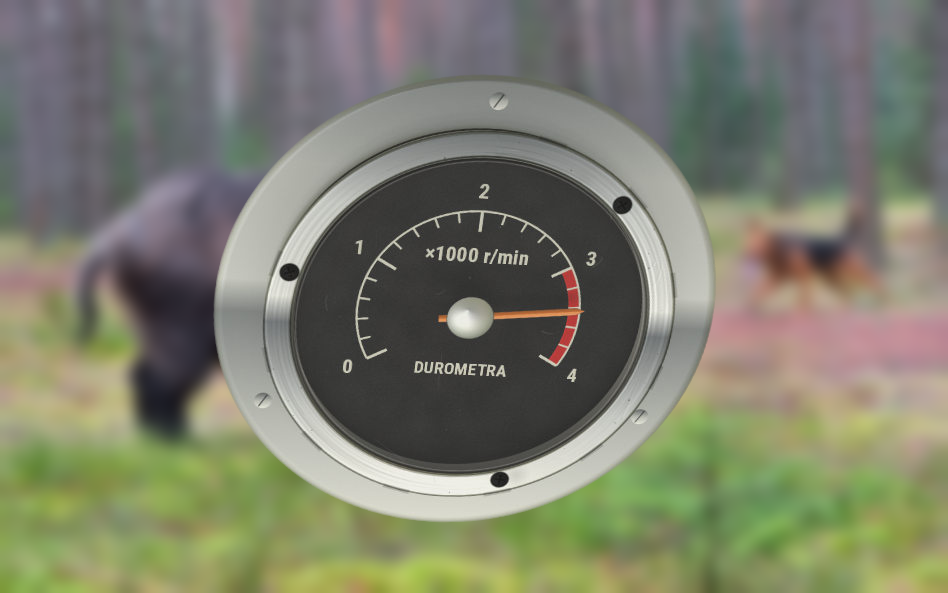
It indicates **3400** rpm
